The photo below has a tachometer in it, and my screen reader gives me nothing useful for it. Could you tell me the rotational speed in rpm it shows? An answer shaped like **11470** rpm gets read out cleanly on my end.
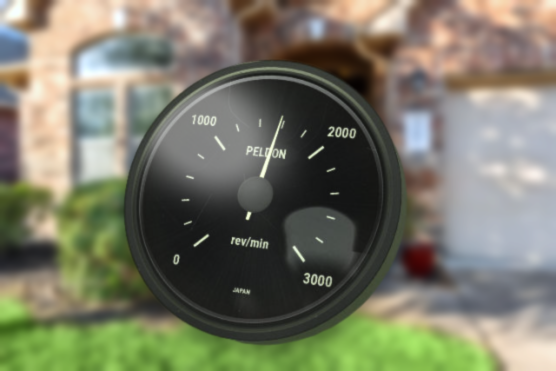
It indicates **1600** rpm
